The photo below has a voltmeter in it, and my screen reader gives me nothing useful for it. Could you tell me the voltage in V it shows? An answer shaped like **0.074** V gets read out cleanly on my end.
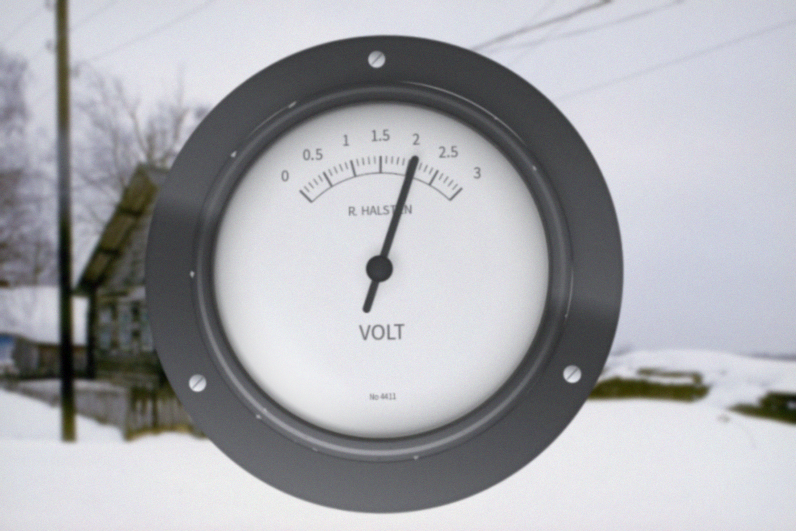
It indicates **2.1** V
